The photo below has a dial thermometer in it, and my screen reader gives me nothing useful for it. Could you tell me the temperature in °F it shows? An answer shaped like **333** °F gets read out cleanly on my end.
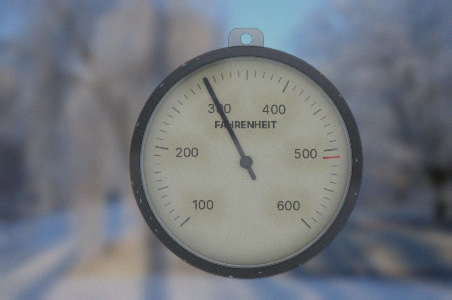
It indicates **300** °F
